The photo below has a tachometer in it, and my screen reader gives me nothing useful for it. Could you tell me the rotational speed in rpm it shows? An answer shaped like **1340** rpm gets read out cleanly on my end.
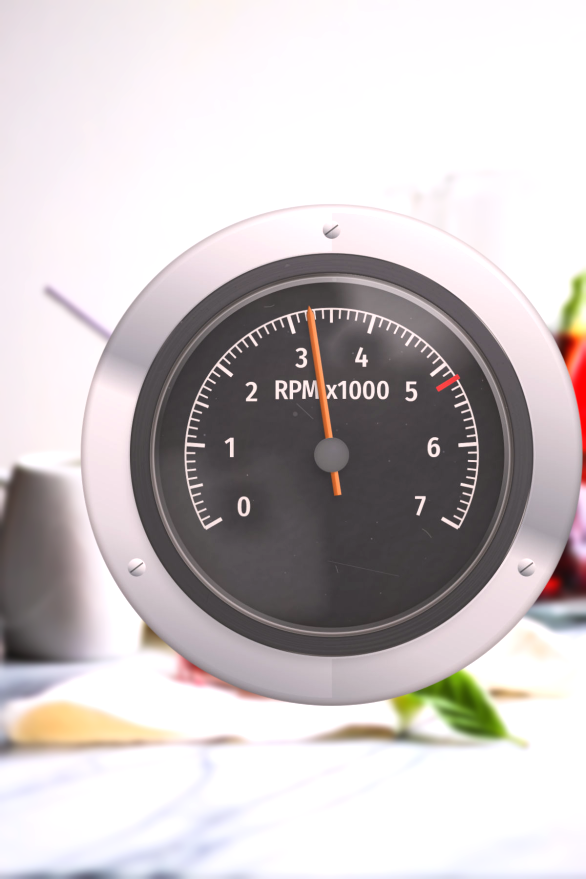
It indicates **3250** rpm
